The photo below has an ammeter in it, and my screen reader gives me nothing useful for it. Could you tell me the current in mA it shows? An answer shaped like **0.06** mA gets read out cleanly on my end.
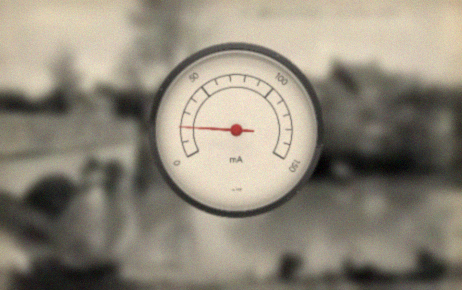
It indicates **20** mA
